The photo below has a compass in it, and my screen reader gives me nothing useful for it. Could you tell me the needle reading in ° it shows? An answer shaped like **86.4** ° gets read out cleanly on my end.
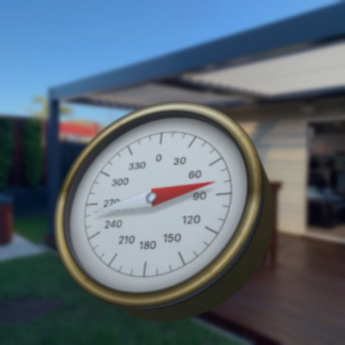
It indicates **80** °
